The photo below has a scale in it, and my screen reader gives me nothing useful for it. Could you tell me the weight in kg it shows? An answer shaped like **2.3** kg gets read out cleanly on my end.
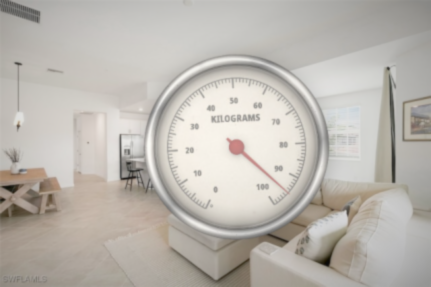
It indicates **95** kg
